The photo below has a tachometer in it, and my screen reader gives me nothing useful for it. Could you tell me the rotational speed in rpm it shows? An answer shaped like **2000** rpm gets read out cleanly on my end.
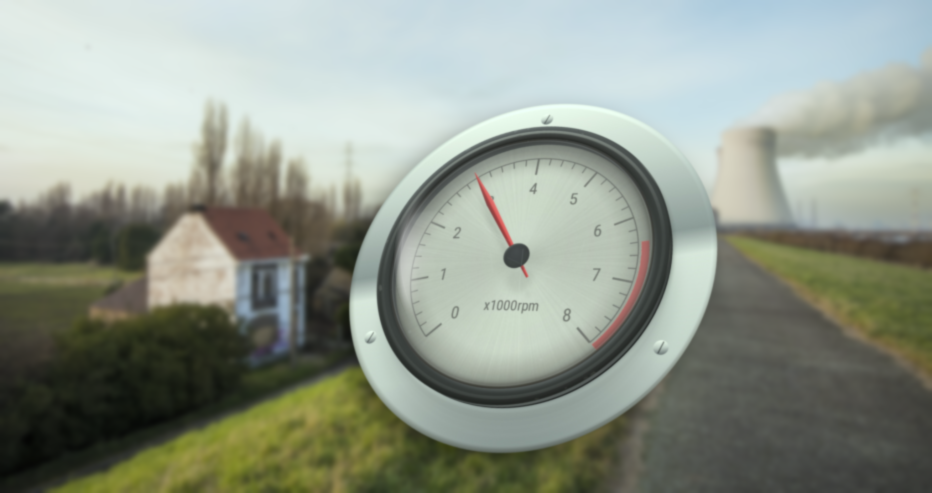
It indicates **3000** rpm
